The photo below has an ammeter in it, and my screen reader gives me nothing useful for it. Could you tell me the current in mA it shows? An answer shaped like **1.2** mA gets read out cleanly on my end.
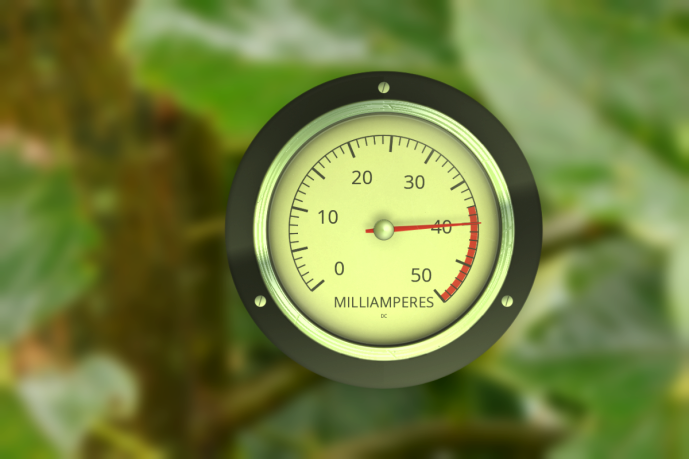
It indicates **40** mA
